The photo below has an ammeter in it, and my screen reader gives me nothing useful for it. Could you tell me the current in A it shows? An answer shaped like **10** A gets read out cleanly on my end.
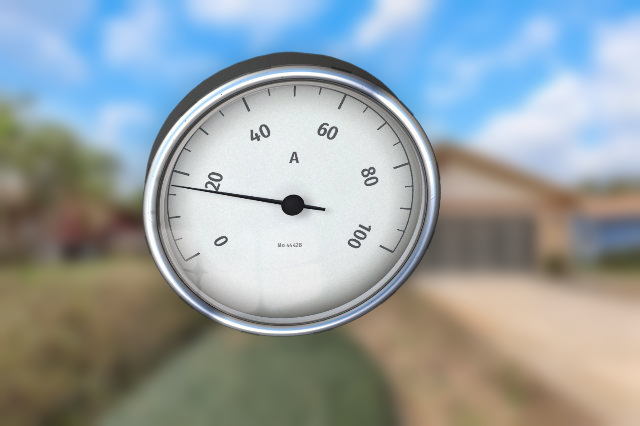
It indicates **17.5** A
